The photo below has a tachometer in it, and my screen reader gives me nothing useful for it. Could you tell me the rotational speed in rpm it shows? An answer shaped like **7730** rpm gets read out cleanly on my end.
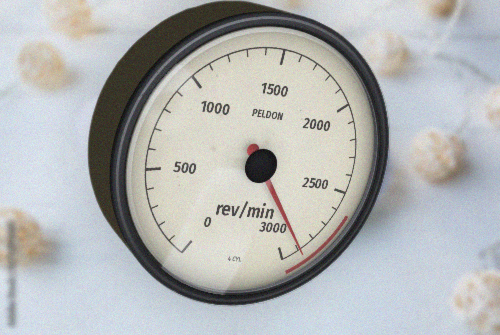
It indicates **2900** rpm
